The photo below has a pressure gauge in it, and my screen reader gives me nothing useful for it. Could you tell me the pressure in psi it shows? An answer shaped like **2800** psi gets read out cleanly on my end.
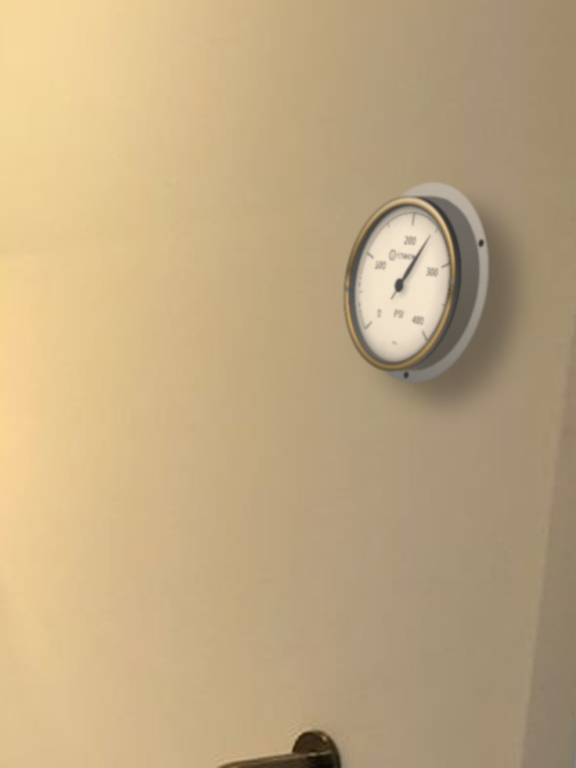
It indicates **250** psi
